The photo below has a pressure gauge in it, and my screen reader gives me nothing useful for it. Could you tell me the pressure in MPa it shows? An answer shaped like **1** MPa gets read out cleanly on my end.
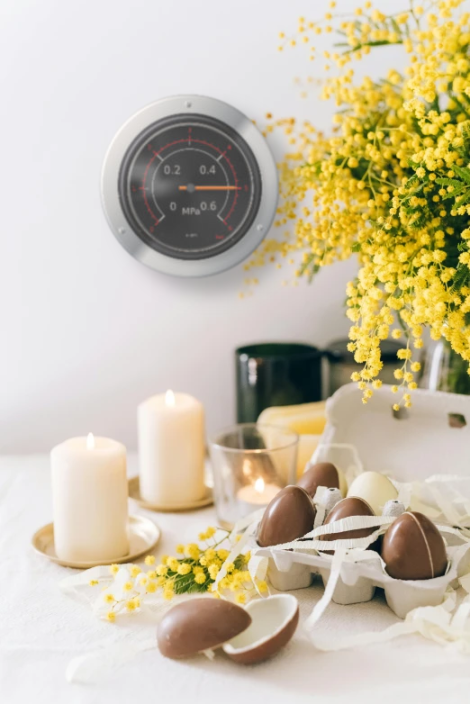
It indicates **0.5** MPa
